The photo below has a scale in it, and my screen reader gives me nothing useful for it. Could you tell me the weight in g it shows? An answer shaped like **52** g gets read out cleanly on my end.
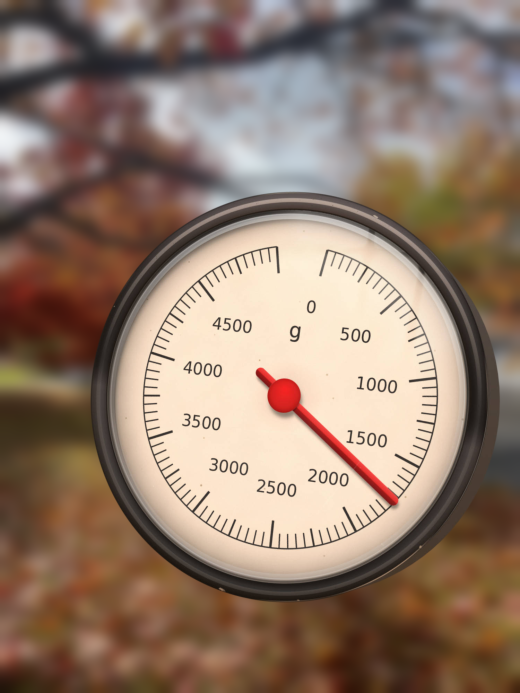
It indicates **1725** g
